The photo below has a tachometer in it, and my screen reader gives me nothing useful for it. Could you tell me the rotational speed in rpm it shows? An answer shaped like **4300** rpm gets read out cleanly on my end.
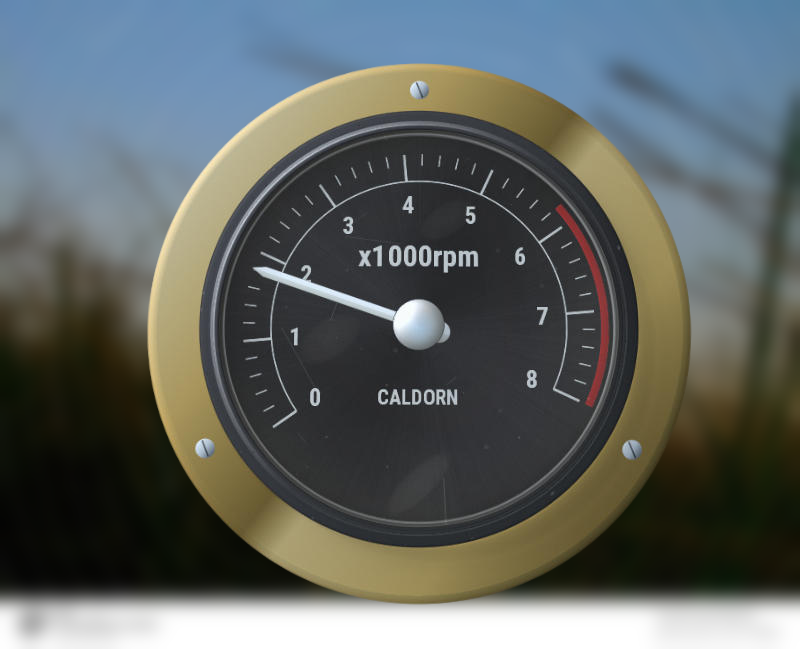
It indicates **1800** rpm
